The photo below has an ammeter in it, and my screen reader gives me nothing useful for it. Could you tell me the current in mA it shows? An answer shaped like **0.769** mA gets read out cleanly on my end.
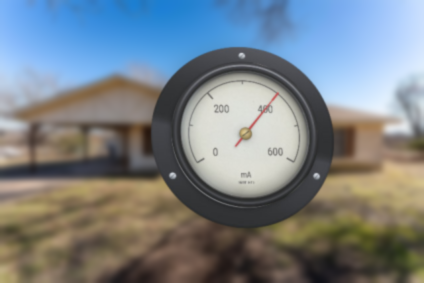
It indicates **400** mA
